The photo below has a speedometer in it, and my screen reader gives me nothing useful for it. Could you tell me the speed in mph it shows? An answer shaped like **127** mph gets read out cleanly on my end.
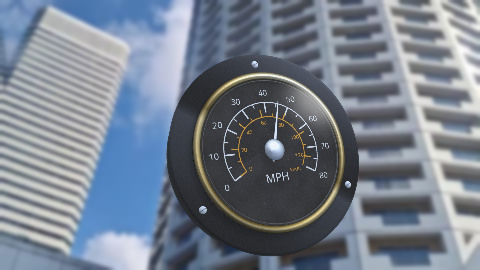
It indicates **45** mph
